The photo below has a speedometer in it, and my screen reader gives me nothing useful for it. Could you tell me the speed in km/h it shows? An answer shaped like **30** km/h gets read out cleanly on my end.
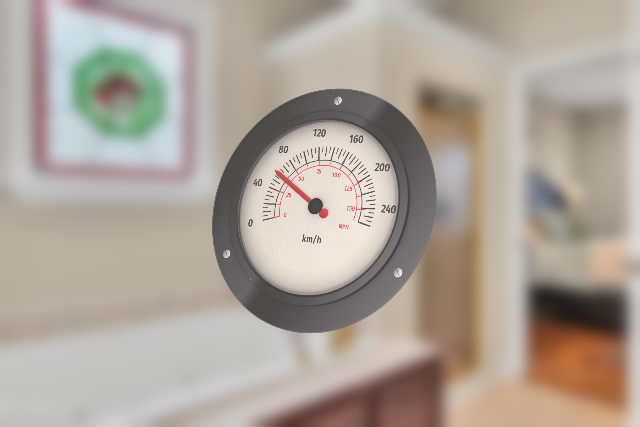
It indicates **60** km/h
